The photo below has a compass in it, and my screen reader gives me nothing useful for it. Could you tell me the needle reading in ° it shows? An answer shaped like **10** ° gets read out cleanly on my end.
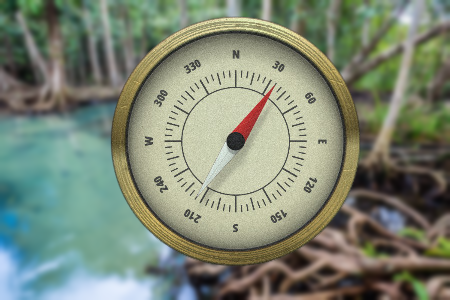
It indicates **35** °
